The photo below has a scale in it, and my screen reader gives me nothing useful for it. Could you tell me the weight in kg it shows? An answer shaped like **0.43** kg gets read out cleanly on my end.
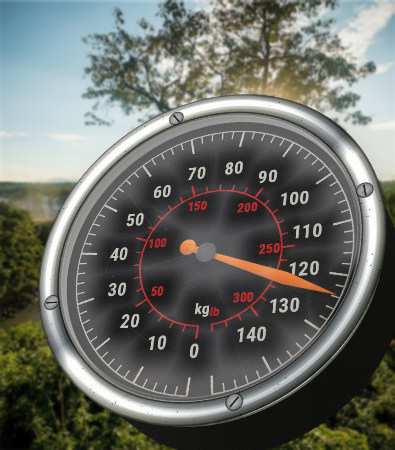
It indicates **124** kg
